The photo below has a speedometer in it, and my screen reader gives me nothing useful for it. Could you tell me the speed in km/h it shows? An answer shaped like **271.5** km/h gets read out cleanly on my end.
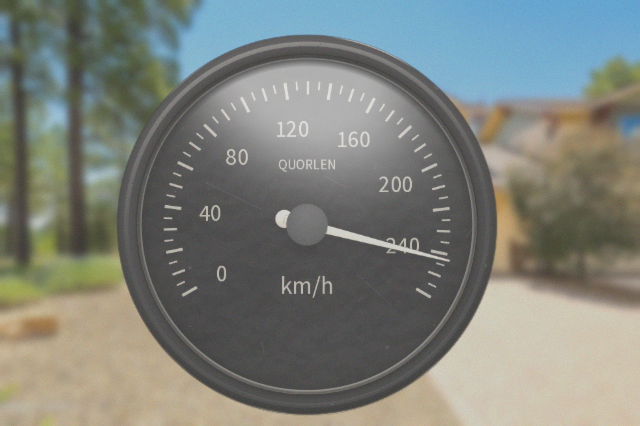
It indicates **242.5** km/h
